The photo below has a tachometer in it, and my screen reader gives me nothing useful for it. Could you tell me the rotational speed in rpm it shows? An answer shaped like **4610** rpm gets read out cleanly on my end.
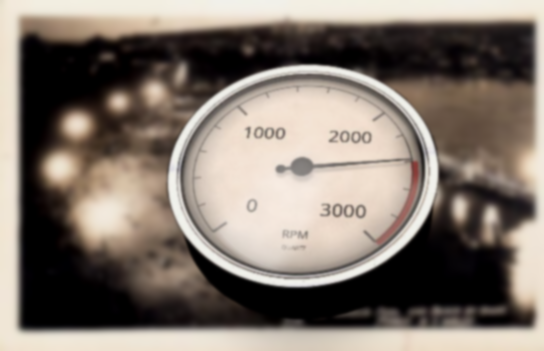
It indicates **2400** rpm
